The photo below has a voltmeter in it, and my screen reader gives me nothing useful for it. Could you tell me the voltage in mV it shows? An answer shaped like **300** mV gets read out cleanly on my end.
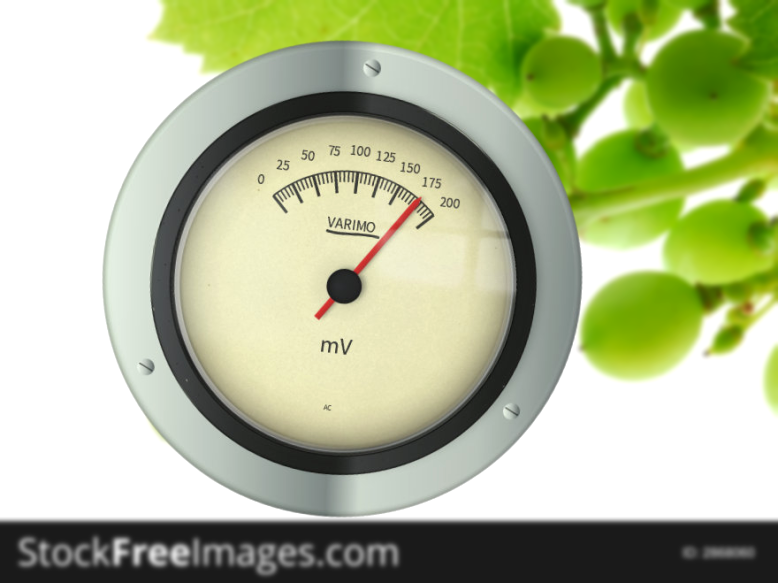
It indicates **175** mV
